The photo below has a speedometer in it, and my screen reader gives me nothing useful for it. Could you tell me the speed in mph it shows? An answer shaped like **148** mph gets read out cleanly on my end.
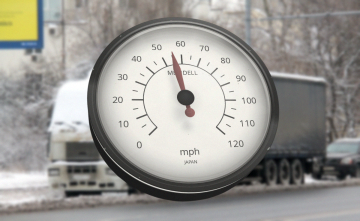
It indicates **55** mph
